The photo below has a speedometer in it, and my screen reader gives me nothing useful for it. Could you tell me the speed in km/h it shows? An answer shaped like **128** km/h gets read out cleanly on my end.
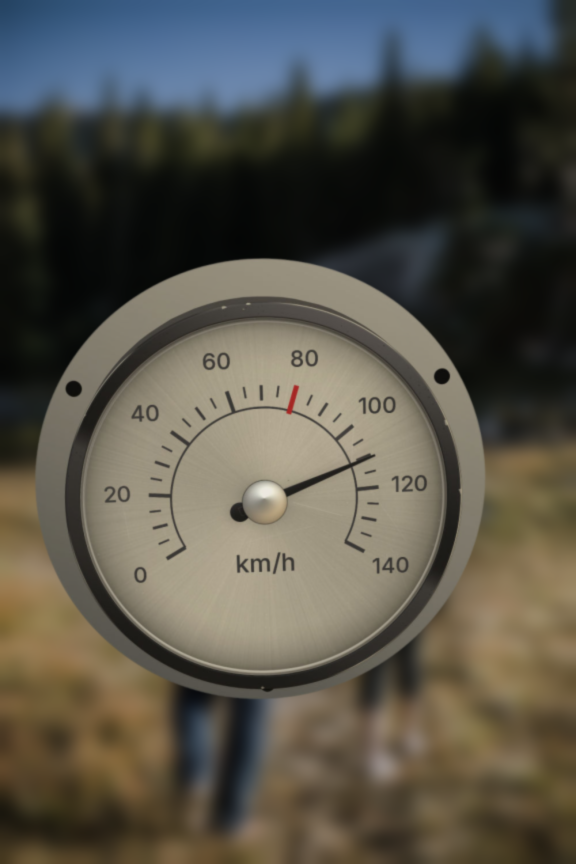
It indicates **110** km/h
